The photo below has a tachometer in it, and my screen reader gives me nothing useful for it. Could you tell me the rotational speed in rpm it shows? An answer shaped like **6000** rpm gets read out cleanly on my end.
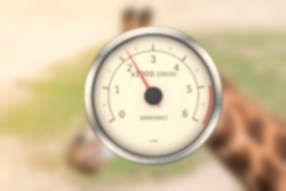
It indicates **2250** rpm
